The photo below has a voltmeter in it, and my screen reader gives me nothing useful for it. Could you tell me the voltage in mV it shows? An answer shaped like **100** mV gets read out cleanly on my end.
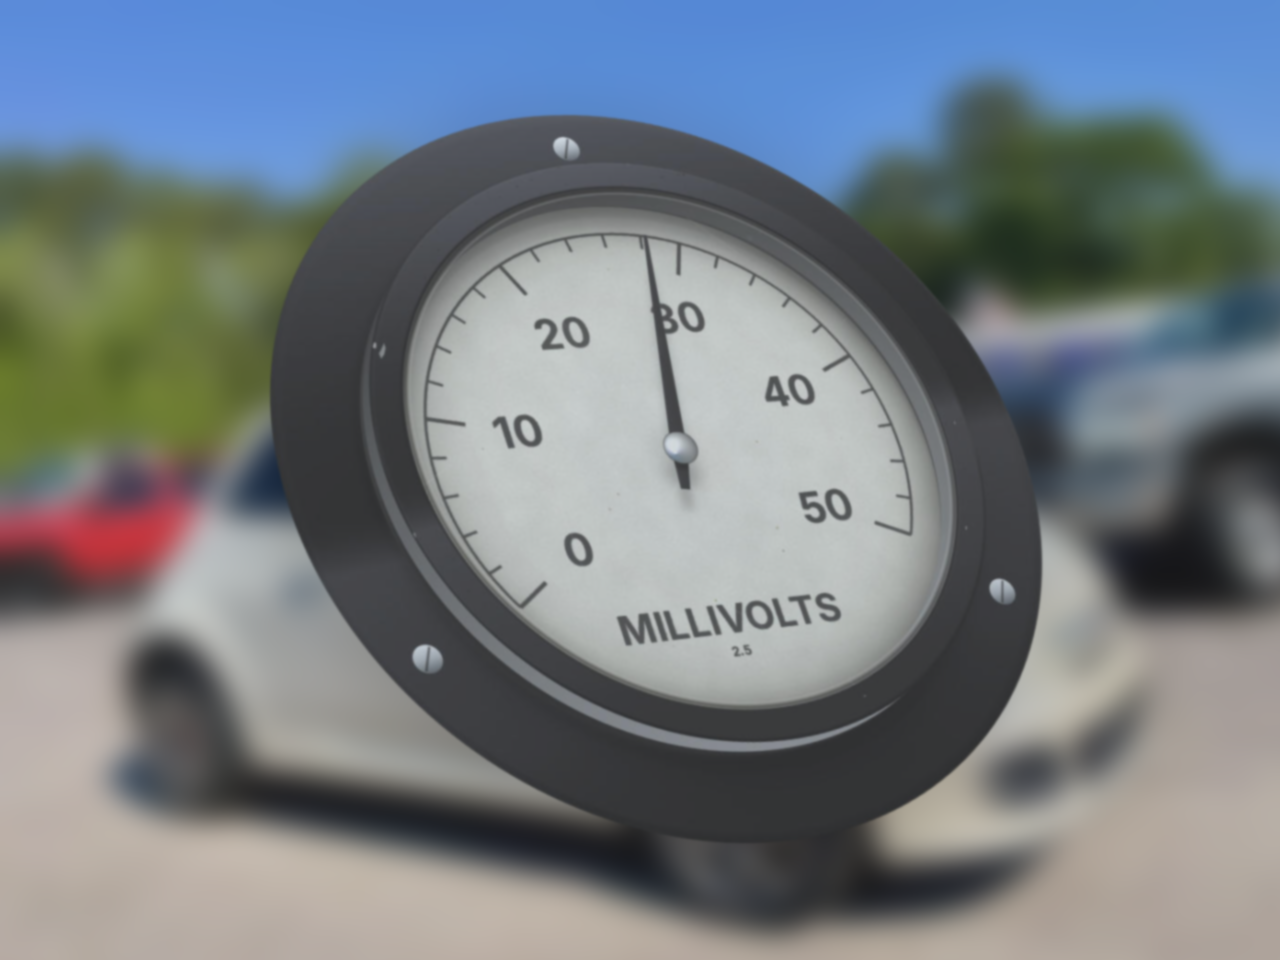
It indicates **28** mV
